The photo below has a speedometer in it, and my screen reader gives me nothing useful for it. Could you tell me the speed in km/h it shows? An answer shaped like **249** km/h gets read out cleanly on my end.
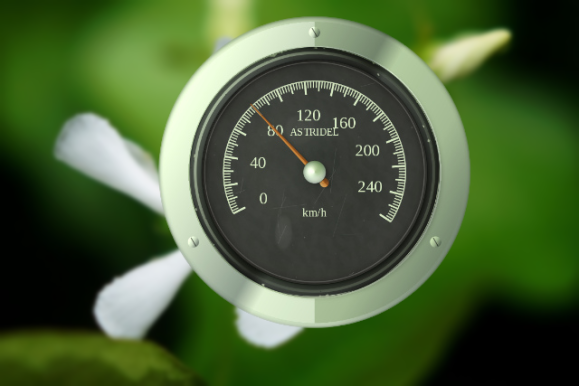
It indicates **80** km/h
